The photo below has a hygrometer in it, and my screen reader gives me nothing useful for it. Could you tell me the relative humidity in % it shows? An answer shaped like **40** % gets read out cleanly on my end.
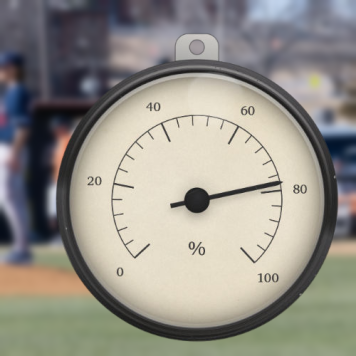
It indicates **78** %
